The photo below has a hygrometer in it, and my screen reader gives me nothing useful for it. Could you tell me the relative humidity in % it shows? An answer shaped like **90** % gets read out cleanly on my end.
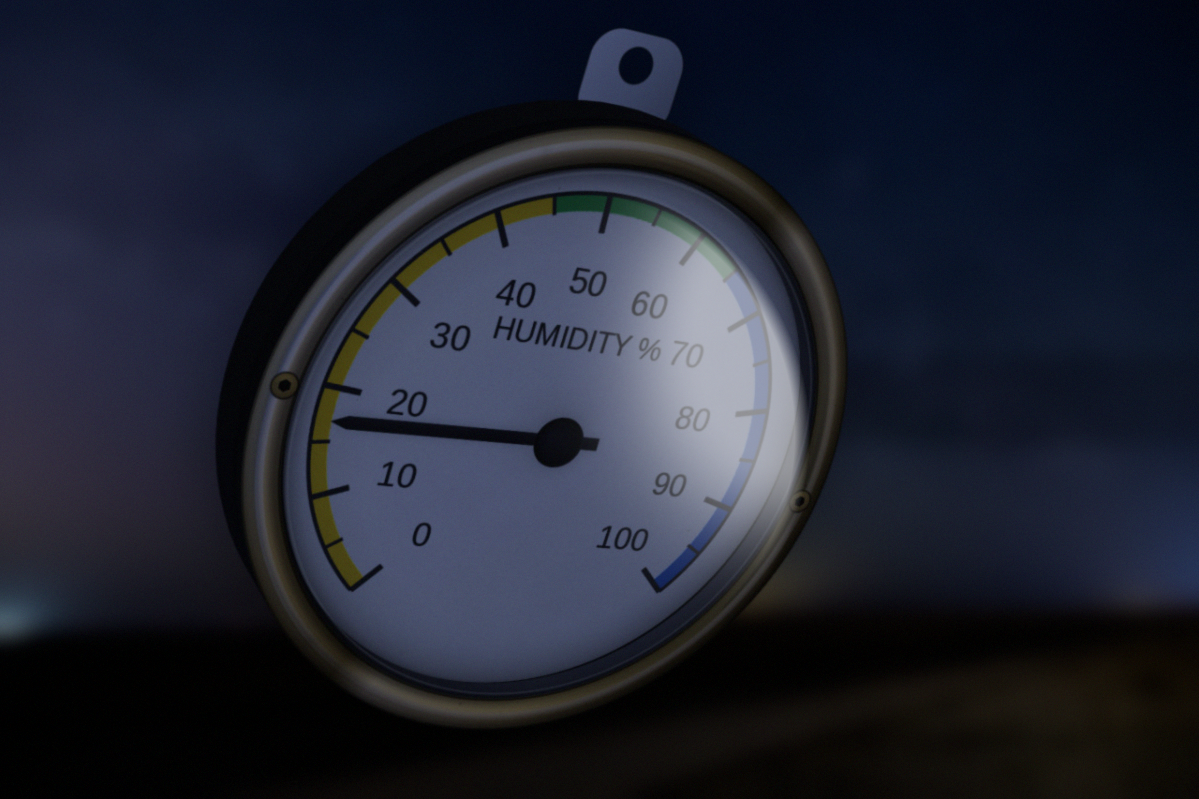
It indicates **17.5** %
